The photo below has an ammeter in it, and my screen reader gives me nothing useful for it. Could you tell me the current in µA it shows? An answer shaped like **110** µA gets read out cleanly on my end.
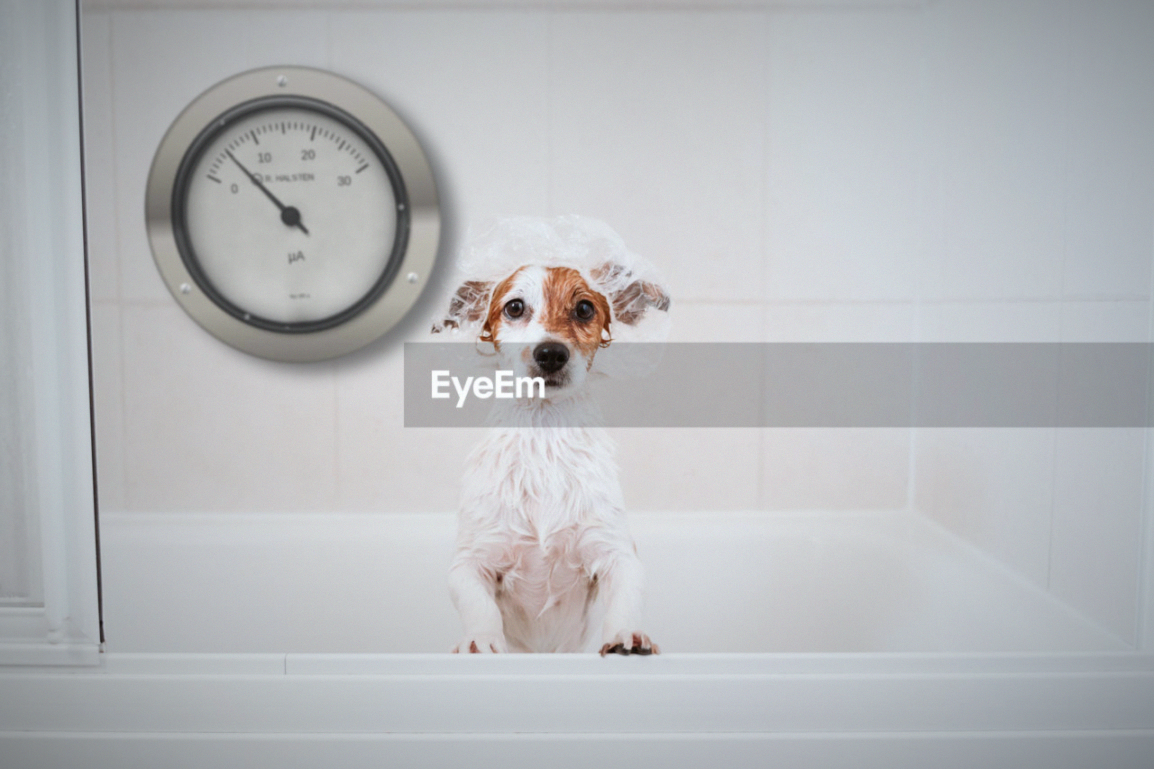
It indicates **5** µA
